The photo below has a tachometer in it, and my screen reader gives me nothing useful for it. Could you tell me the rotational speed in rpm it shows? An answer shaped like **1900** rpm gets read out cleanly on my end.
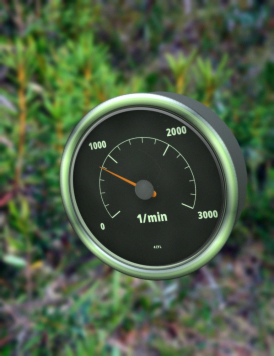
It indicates **800** rpm
